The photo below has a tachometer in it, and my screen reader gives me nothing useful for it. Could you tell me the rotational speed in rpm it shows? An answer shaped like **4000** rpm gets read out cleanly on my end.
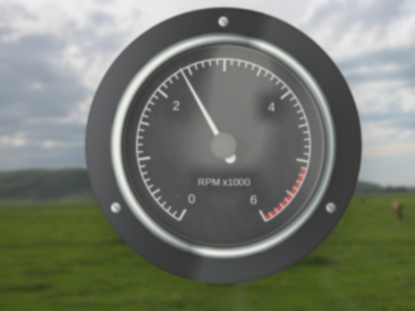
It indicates **2400** rpm
